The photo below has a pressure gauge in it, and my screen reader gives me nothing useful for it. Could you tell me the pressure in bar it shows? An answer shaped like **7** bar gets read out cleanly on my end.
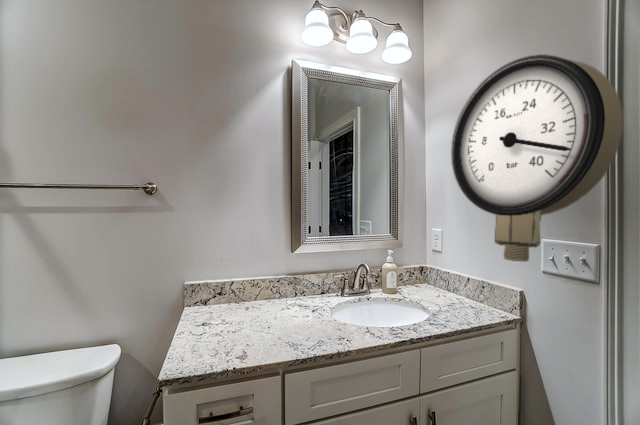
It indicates **36** bar
